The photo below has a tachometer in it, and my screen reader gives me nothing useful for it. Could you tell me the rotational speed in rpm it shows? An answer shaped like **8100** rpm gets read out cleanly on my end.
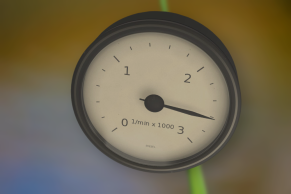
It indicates **2600** rpm
